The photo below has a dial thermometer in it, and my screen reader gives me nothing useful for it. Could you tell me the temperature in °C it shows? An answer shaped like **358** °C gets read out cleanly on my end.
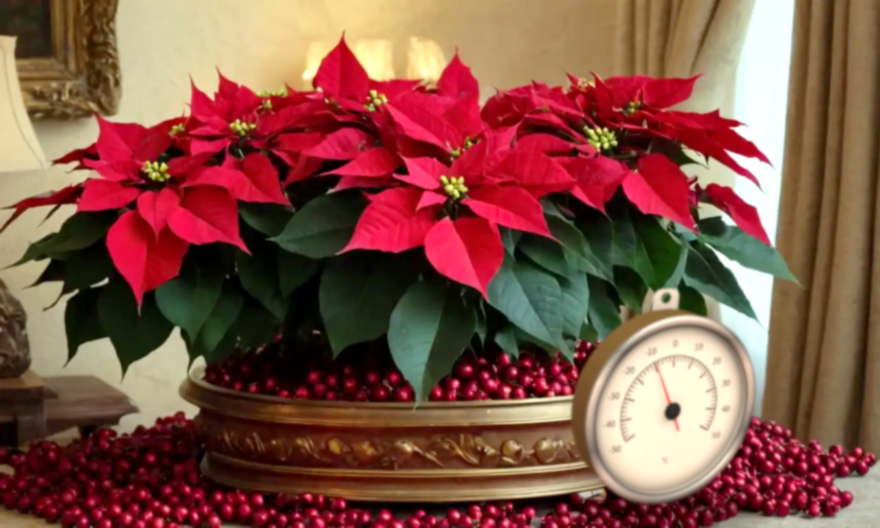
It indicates **-10** °C
